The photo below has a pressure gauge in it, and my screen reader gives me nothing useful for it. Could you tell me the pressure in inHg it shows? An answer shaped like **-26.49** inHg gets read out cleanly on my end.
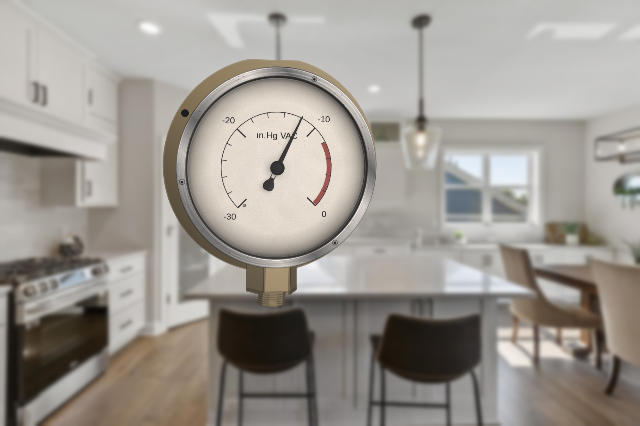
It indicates **-12** inHg
